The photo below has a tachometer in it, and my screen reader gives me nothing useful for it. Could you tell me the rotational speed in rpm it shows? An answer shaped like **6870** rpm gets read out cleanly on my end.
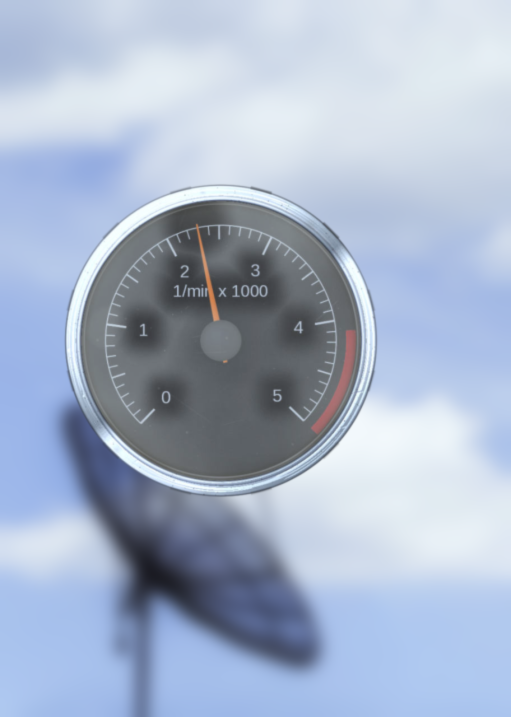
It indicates **2300** rpm
